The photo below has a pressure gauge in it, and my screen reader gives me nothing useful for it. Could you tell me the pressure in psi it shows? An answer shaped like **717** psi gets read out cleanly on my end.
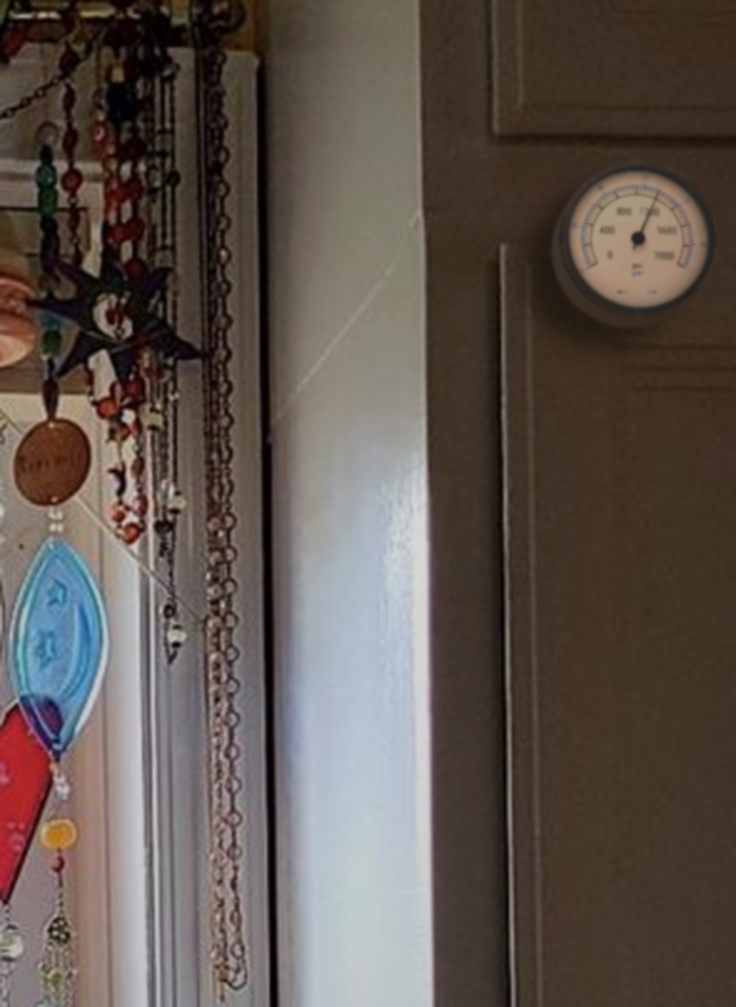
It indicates **1200** psi
